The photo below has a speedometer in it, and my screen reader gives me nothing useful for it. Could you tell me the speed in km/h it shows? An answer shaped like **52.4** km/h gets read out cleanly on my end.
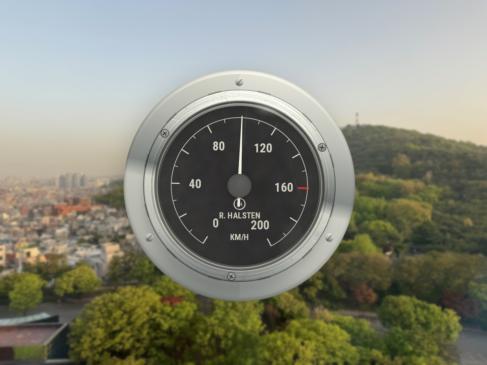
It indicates **100** km/h
